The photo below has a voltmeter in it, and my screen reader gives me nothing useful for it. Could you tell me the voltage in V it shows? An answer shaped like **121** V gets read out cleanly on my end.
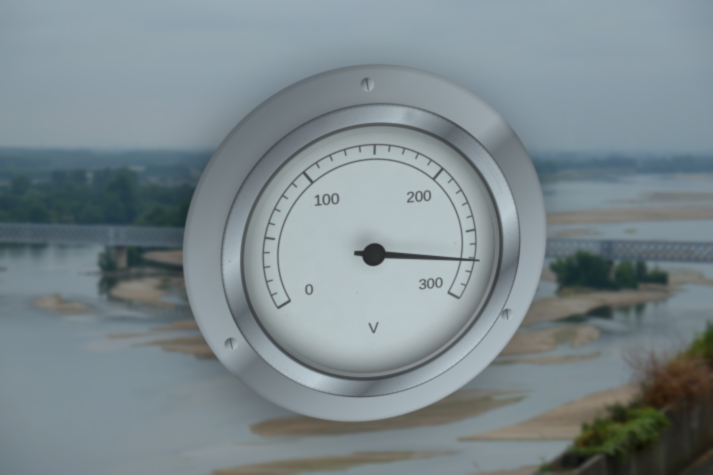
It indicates **270** V
